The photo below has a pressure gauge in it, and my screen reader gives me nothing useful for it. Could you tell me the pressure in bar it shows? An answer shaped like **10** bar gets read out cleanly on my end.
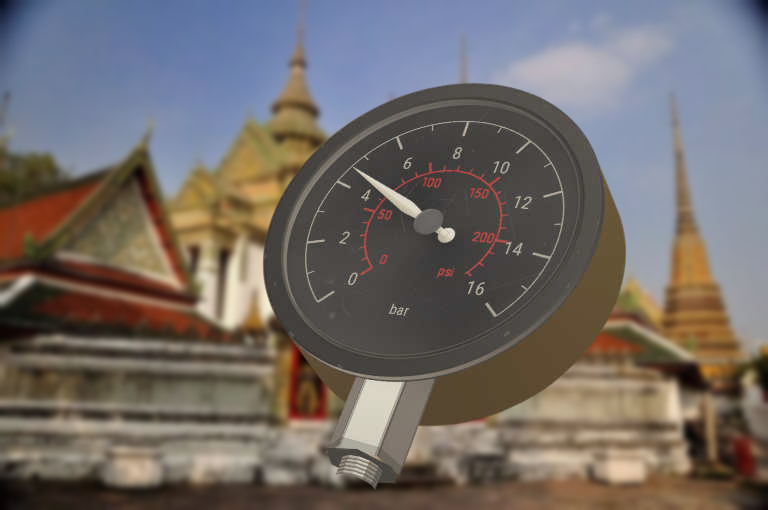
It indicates **4.5** bar
